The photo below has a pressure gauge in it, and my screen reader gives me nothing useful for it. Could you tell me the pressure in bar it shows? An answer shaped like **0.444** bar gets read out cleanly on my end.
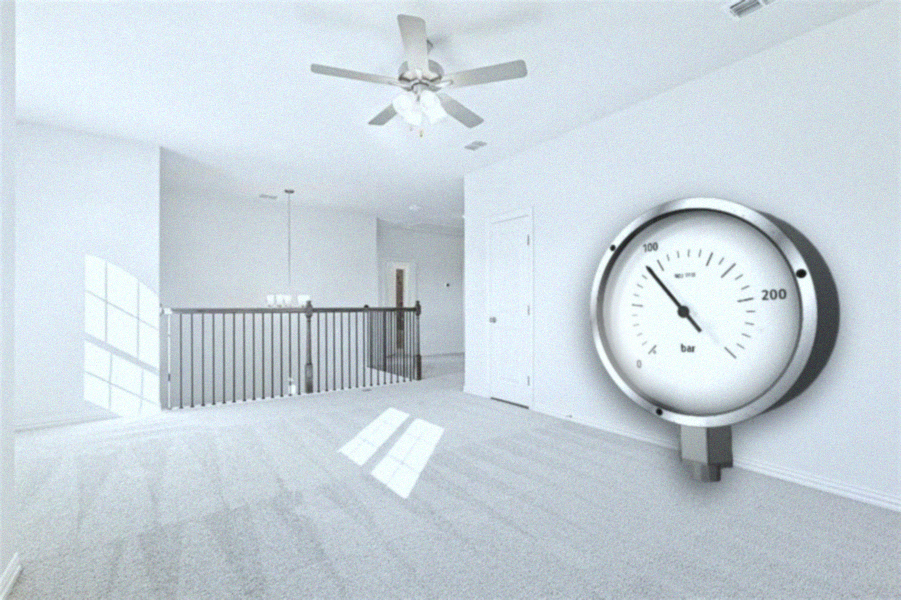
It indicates **90** bar
